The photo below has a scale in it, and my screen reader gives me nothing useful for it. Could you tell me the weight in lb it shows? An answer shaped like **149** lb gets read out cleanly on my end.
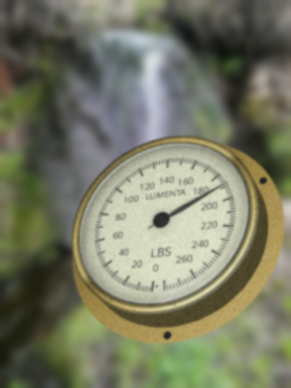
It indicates **190** lb
